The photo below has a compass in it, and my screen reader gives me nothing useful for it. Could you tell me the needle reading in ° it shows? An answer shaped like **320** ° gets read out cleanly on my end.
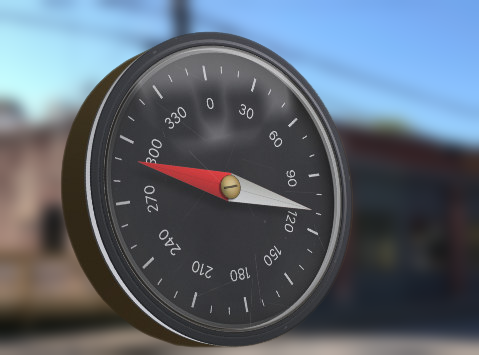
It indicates **290** °
